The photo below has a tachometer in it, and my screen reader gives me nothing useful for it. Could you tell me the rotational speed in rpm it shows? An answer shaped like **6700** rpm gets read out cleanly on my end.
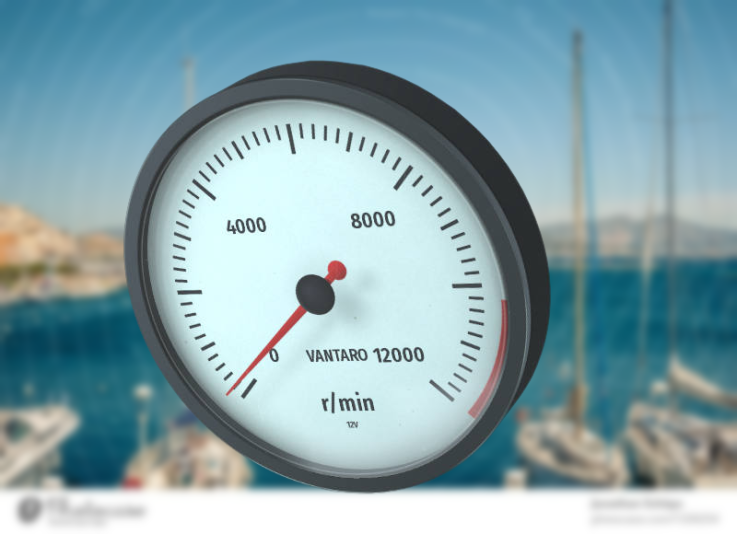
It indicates **200** rpm
